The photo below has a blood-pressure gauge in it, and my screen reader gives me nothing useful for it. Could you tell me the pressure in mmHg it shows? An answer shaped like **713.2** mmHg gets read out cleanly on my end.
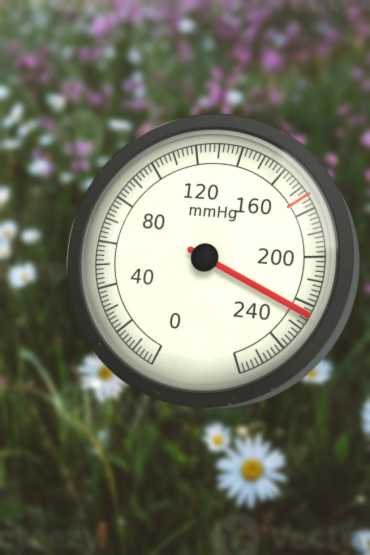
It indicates **224** mmHg
